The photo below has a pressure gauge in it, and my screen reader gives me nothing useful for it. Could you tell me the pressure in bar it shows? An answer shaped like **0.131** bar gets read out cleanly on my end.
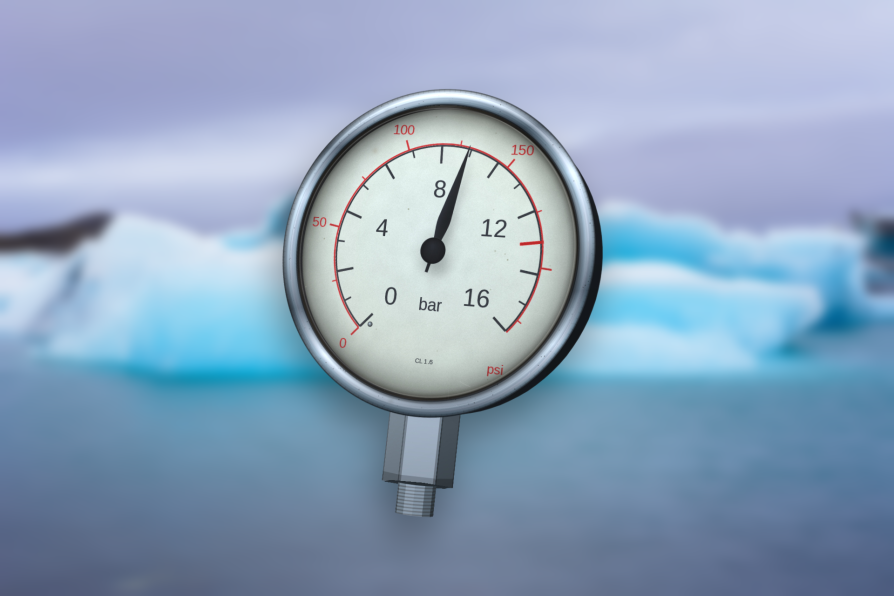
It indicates **9** bar
